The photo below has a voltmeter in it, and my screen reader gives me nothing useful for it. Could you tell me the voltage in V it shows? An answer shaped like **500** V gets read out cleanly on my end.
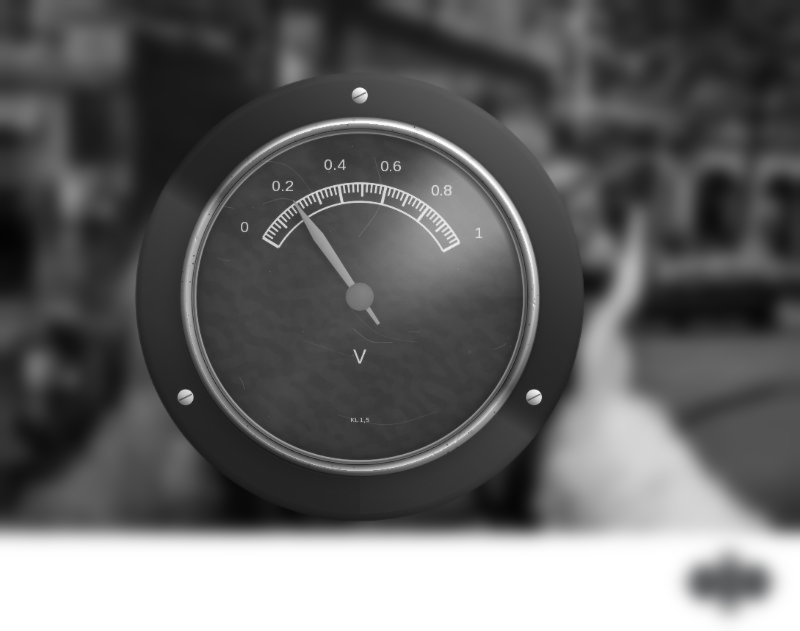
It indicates **0.2** V
